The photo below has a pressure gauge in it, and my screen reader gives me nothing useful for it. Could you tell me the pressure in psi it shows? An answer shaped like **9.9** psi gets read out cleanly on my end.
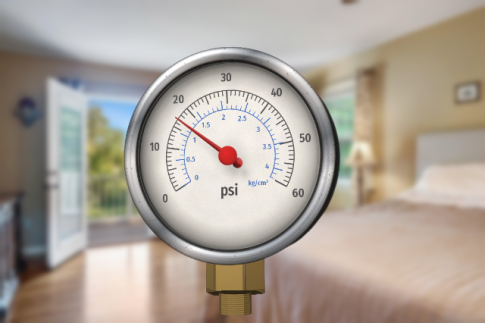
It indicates **17** psi
